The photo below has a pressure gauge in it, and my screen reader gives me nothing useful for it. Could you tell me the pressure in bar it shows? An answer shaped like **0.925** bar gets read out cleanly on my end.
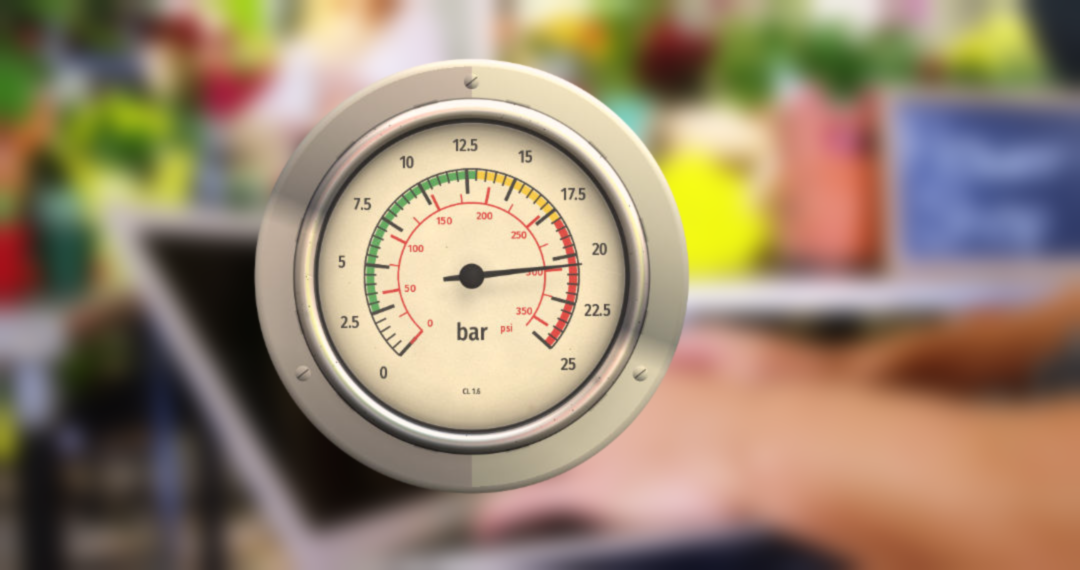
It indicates **20.5** bar
